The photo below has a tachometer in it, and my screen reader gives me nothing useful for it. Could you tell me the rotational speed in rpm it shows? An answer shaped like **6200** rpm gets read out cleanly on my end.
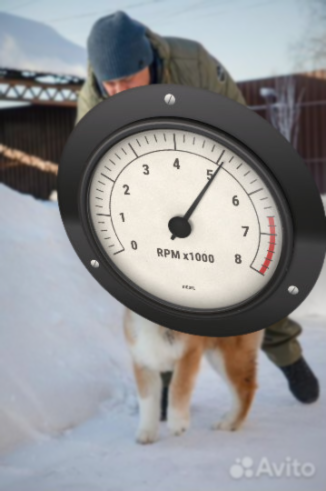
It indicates **5100** rpm
